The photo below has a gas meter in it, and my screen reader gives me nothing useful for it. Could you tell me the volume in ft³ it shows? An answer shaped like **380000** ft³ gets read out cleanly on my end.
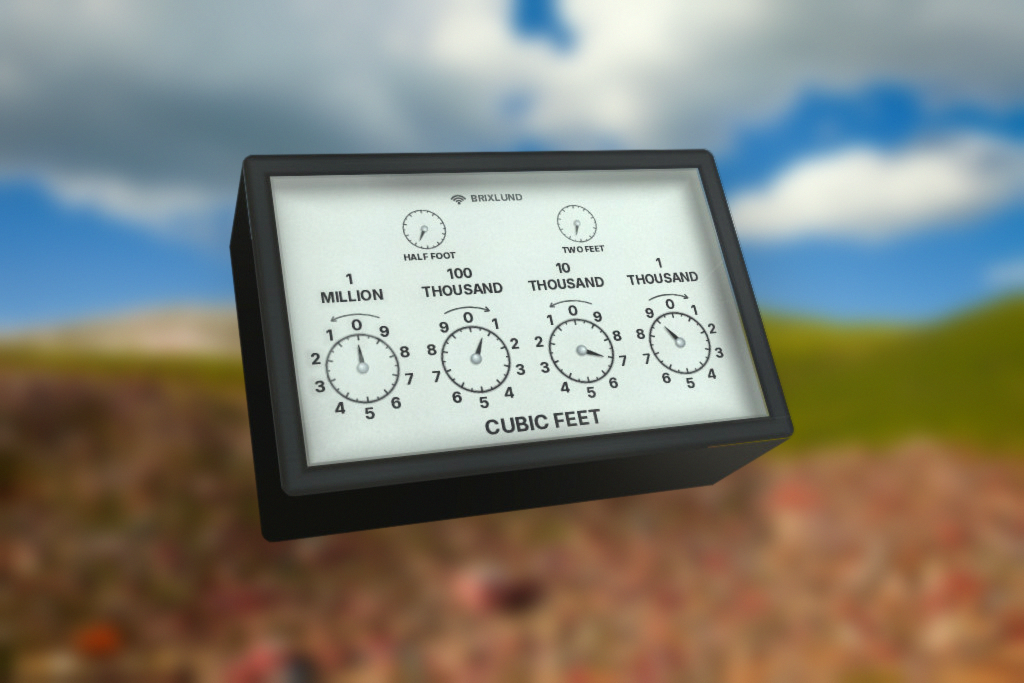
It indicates **6900** ft³
